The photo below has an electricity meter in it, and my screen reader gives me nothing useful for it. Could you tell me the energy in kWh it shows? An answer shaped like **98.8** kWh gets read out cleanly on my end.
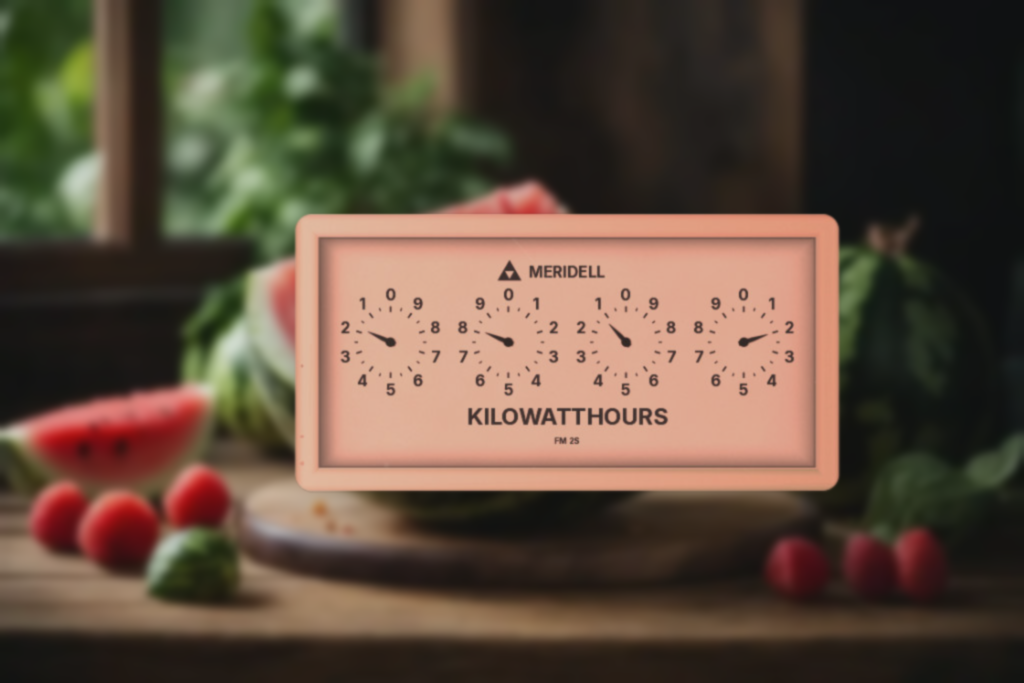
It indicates **1812** kWh
